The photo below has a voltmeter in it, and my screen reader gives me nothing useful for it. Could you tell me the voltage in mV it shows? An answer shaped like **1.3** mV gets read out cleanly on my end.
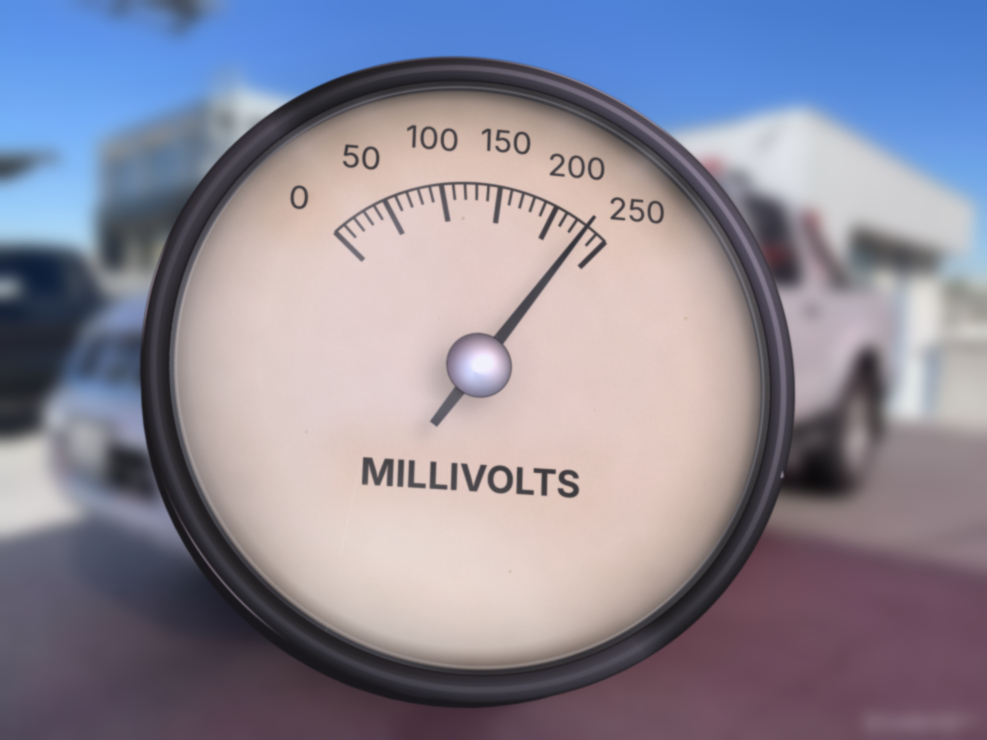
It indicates **230** mV
